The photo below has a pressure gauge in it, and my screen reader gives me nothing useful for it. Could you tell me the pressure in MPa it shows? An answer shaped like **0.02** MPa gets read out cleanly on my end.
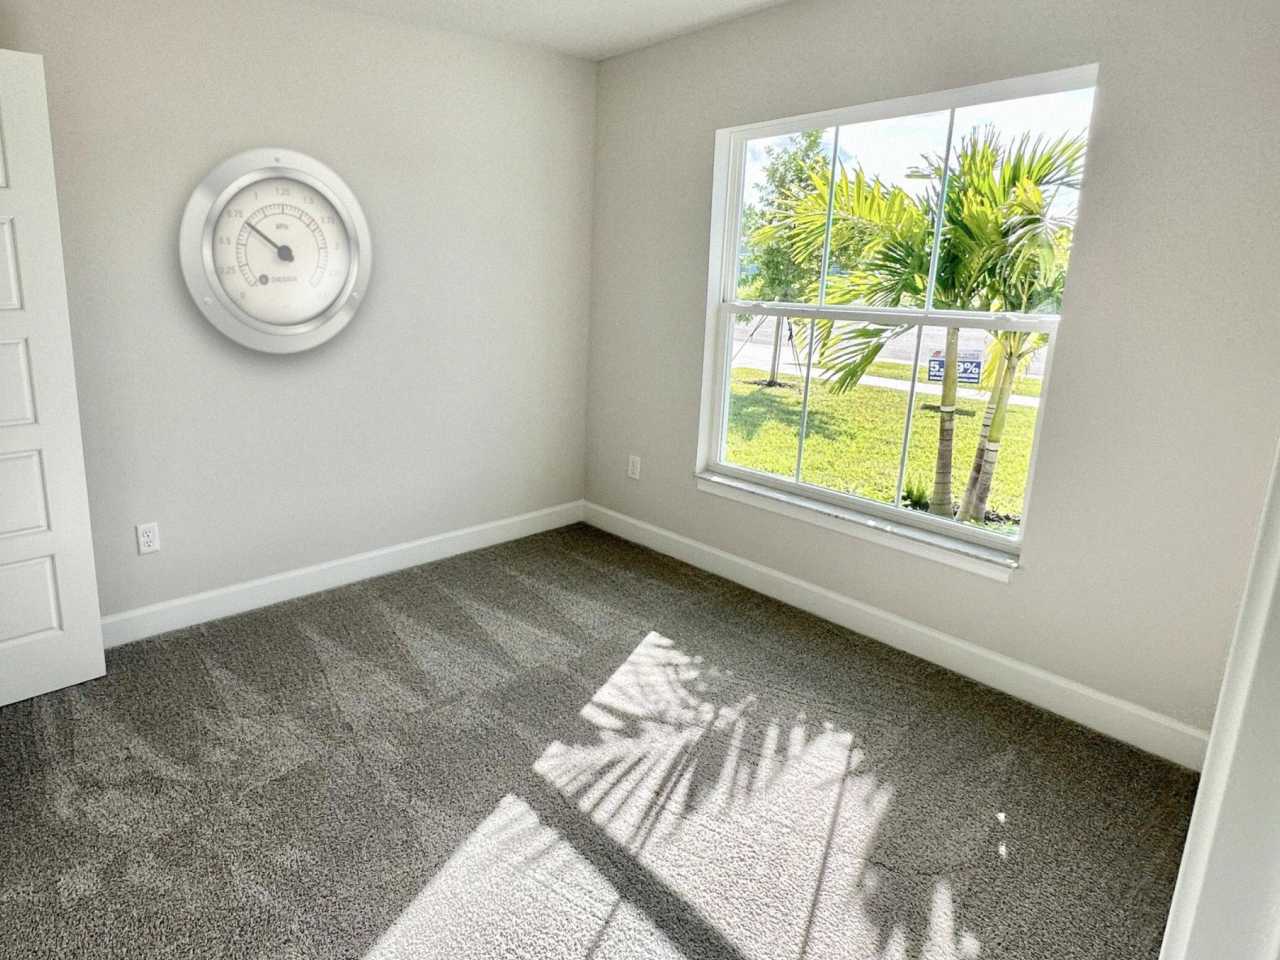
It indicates **0.75** MPa
